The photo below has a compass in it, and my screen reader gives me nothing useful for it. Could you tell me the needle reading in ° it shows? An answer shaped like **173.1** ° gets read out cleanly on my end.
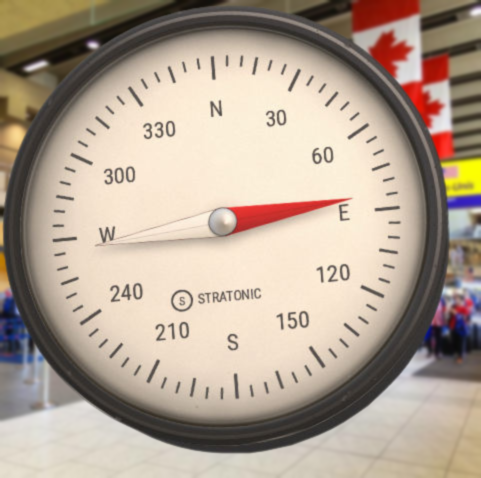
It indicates **85** °
